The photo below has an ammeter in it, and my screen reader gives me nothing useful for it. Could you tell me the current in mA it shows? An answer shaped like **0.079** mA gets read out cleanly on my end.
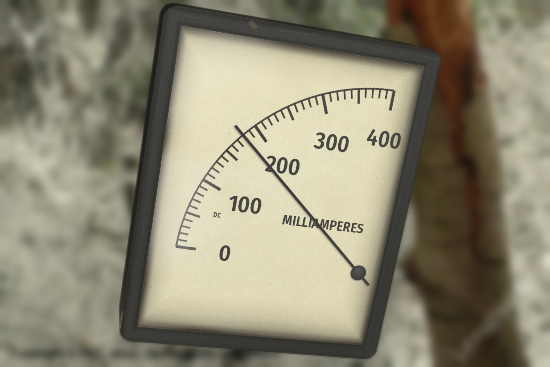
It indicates **180** mA
